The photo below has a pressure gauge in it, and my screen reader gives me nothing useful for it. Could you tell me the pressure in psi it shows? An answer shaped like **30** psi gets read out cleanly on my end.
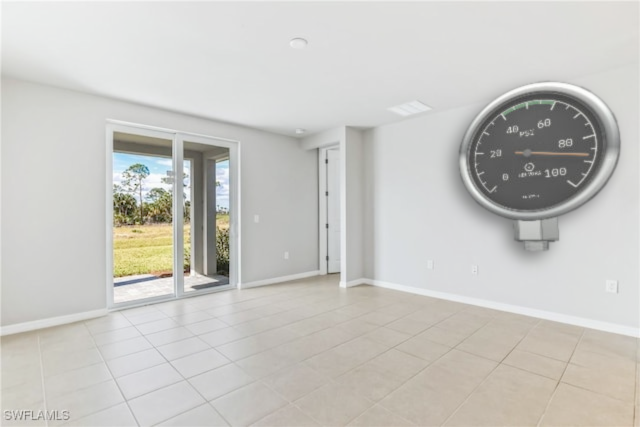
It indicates **87.5** psi
